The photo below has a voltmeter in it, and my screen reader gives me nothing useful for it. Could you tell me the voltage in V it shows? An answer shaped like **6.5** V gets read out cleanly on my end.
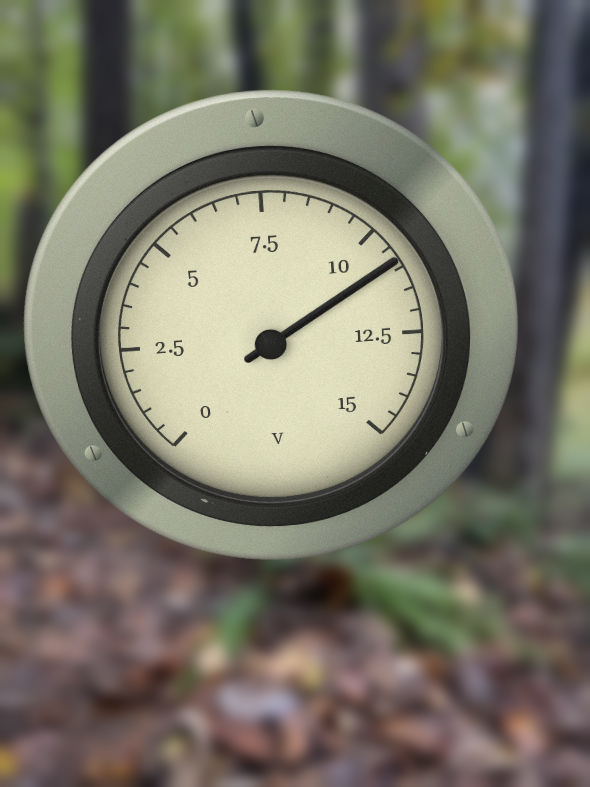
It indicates **10.75** V
